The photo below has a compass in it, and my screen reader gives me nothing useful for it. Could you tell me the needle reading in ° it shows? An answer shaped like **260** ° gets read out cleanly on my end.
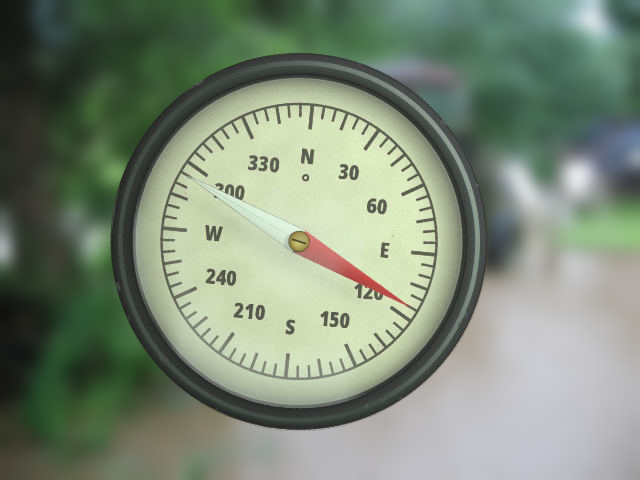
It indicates **115** °
